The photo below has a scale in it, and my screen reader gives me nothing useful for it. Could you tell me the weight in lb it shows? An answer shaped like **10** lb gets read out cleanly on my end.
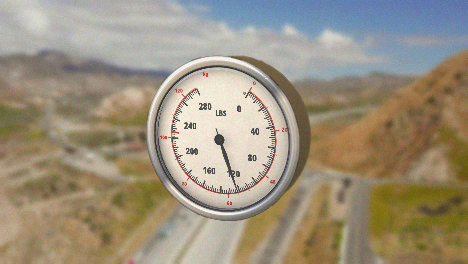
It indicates **120** lb
